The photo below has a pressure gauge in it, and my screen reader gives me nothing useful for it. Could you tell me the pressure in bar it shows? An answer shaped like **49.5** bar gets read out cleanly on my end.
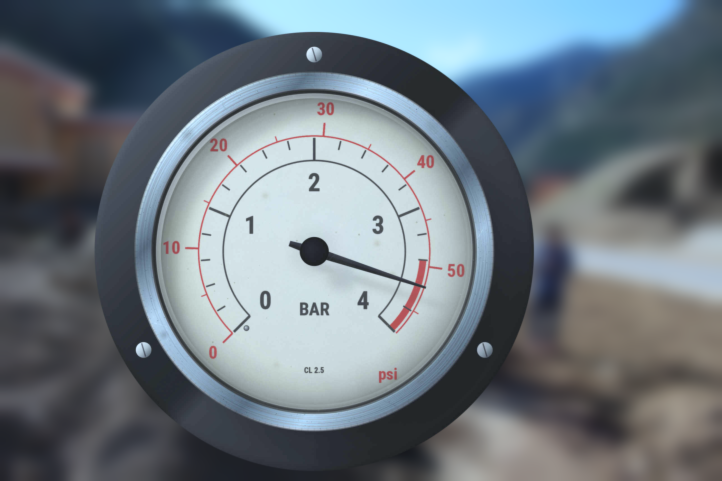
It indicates **3.6** bar
